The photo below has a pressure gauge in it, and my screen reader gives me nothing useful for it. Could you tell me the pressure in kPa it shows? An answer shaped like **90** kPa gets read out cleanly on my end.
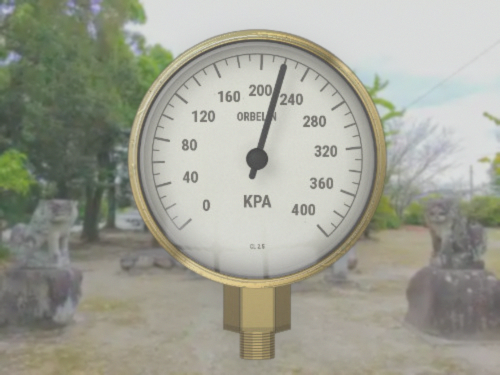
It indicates **220** kPa
